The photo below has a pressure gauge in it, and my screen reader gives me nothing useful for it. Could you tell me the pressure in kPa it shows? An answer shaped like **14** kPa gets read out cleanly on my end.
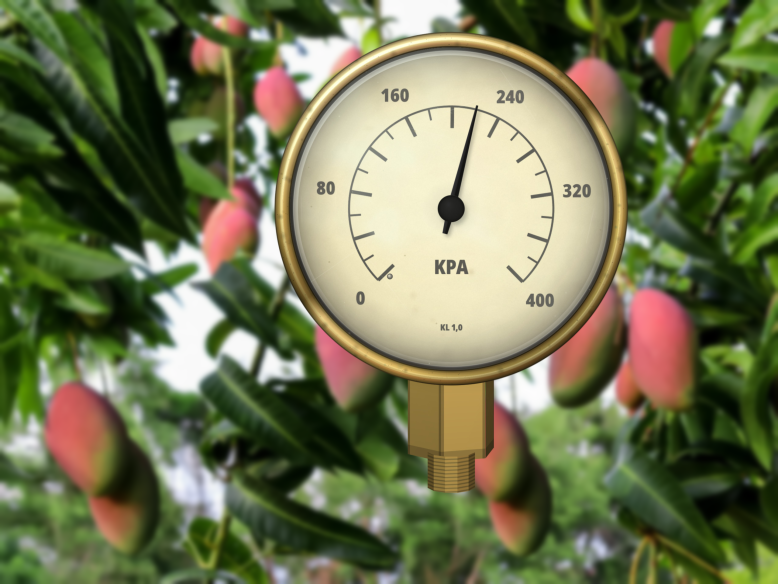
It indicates **220** kPa
